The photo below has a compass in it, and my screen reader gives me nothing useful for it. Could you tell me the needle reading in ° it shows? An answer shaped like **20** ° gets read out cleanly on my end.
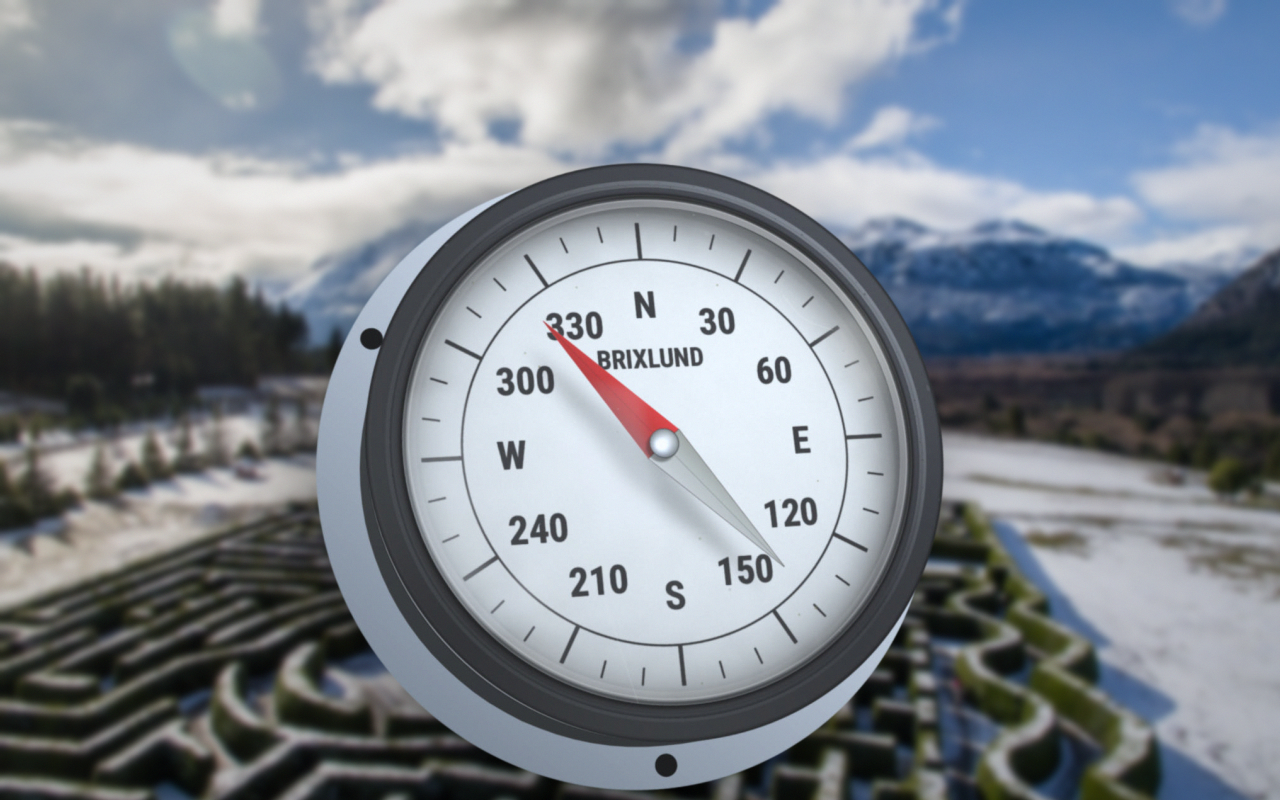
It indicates **320** °
